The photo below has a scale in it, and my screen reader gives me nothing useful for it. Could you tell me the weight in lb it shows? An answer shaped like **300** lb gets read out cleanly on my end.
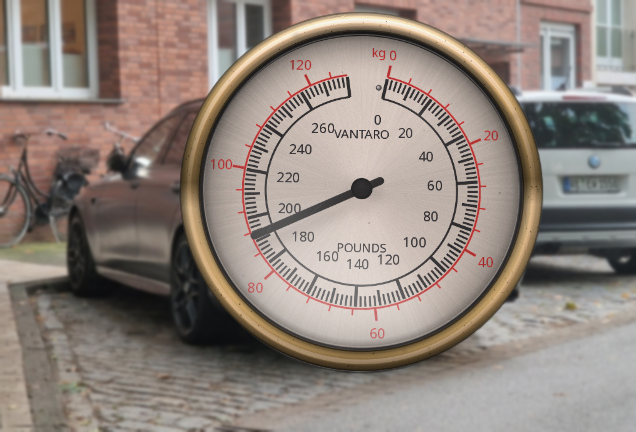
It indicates **192** lb
